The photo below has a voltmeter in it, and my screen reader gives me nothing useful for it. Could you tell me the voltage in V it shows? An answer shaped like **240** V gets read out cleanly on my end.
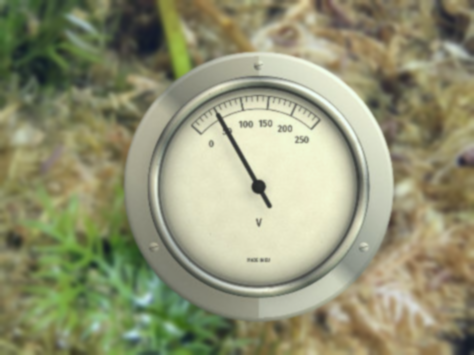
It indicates **50** V
